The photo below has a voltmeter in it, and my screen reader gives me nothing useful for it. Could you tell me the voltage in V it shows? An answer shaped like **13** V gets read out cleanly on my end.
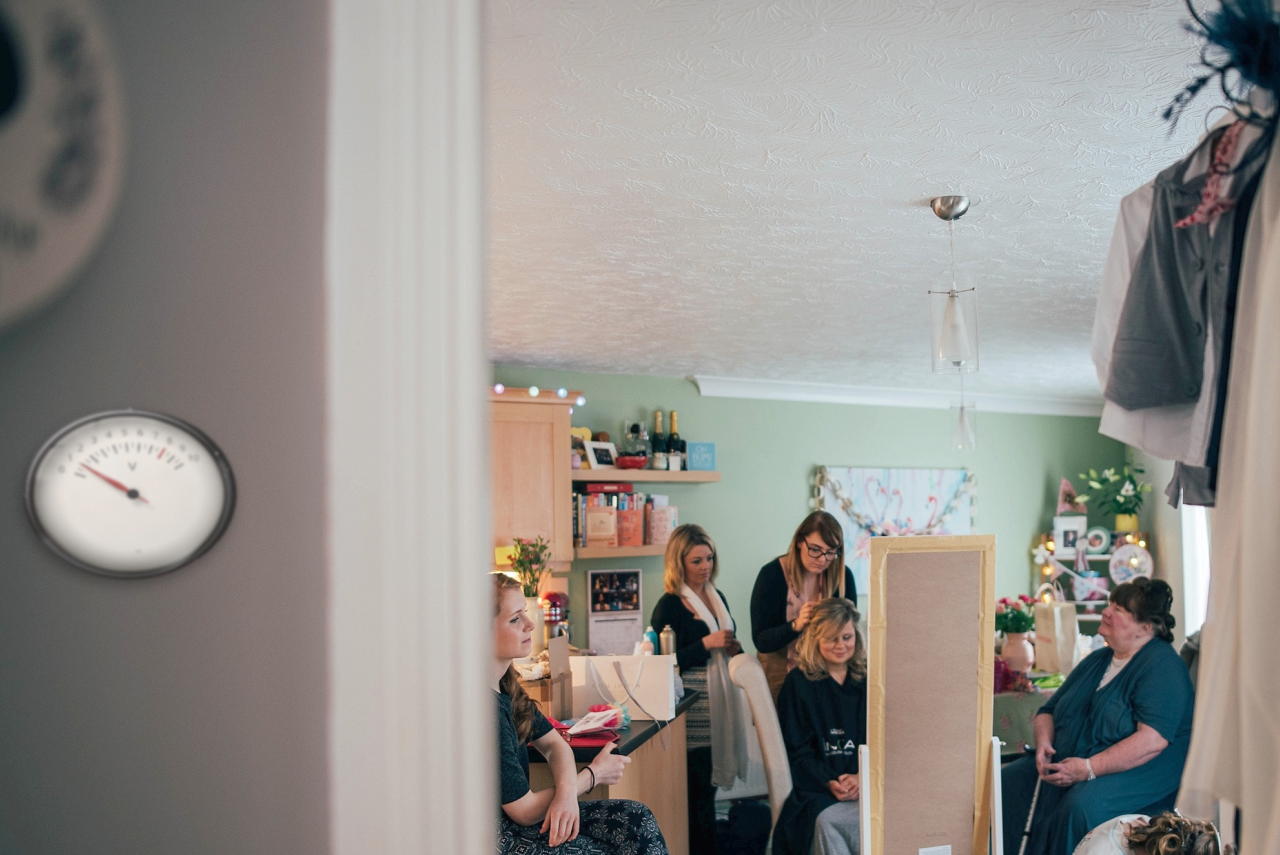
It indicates **1** V
